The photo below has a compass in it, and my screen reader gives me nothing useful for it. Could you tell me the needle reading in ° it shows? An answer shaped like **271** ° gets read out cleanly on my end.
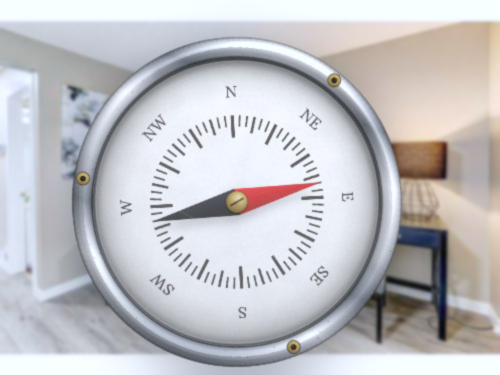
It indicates **80** °
